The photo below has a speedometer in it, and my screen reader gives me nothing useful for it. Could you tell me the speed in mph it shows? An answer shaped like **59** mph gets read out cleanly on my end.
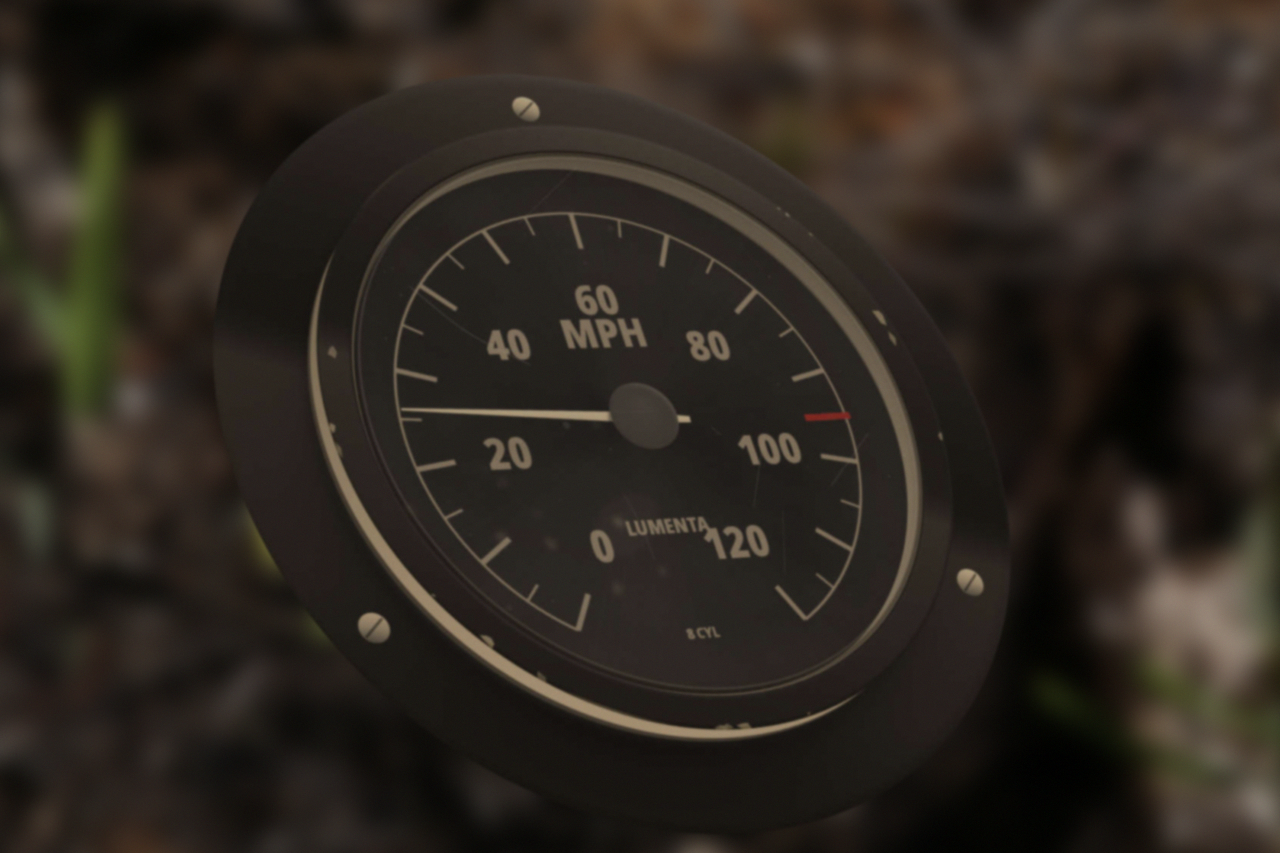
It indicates **25** mph
